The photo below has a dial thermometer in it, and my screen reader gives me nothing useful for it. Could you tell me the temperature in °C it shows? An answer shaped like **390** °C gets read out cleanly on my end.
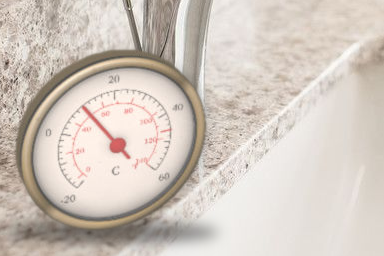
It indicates **10** °C
